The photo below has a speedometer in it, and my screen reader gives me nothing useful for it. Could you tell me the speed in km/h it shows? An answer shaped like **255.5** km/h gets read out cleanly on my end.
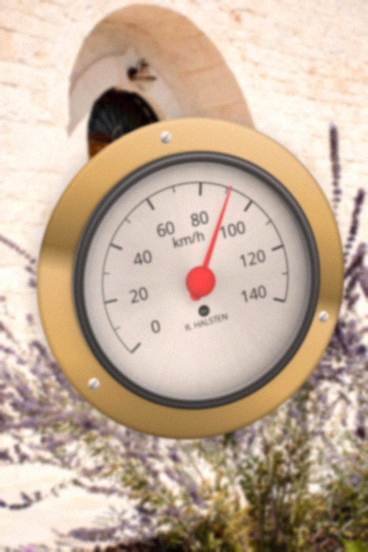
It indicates **90** km/h
